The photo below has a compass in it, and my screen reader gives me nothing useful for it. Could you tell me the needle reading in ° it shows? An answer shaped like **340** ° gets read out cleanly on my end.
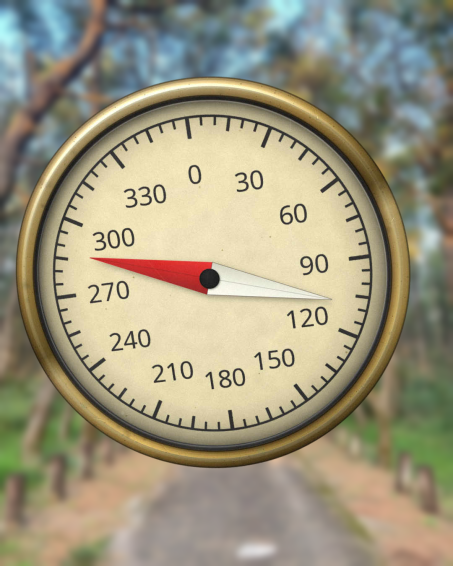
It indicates **287.5** °
